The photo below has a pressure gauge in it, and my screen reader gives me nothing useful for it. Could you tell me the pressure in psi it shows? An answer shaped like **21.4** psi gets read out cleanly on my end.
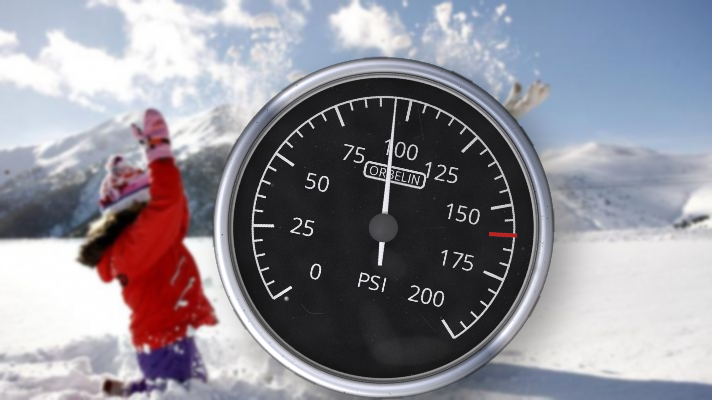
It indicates **95** psi
